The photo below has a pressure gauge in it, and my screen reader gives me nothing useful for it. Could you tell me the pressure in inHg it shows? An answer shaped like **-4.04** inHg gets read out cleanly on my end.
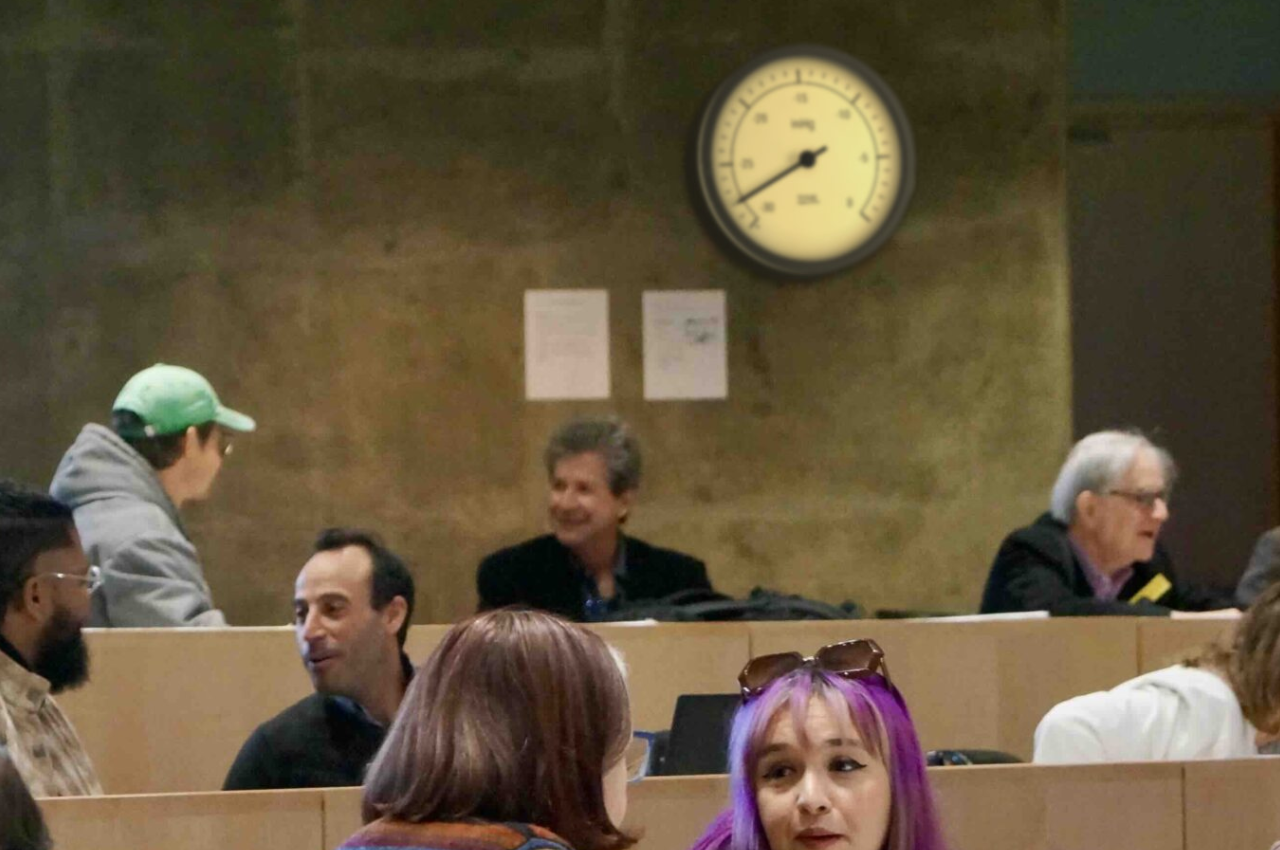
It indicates **-28** inHg
